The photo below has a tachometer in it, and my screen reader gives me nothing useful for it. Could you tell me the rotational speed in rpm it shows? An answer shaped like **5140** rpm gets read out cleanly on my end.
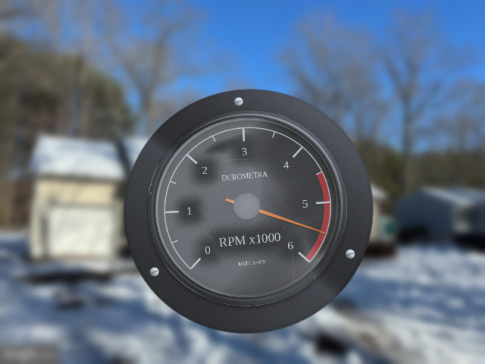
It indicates **5500** rpm
